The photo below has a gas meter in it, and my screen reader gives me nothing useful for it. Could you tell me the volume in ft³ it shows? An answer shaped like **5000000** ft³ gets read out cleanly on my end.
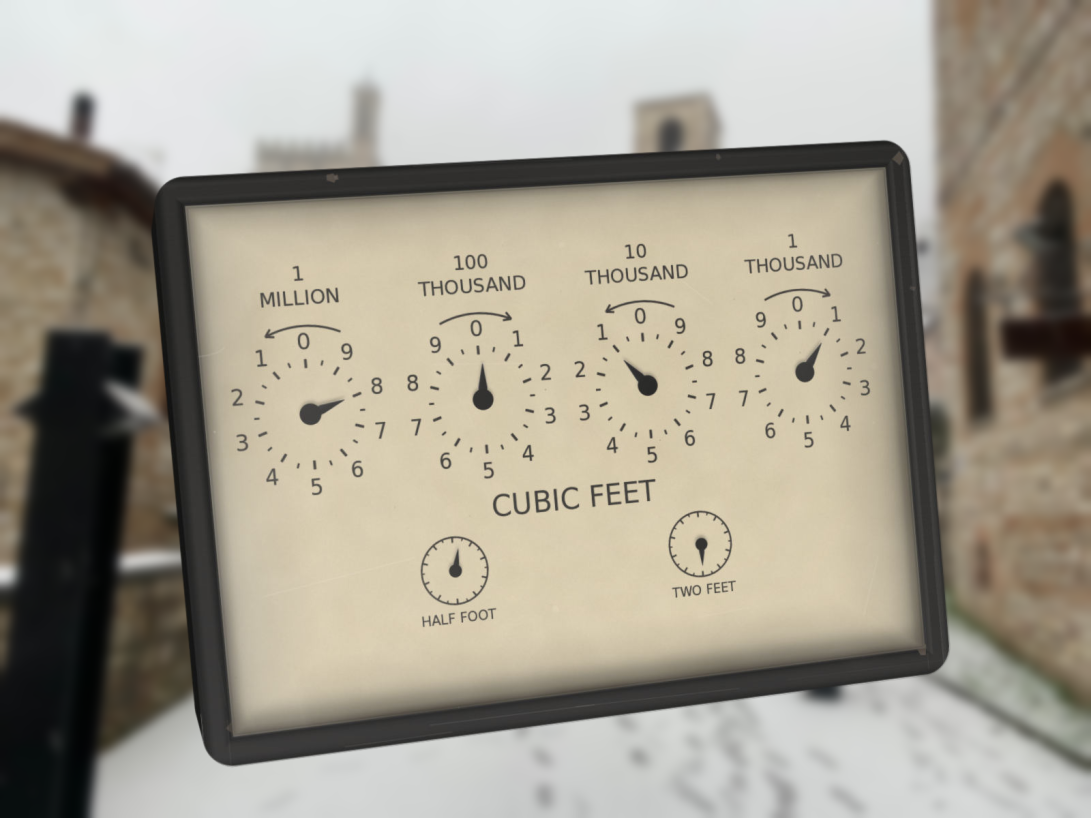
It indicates **801100** ft³
